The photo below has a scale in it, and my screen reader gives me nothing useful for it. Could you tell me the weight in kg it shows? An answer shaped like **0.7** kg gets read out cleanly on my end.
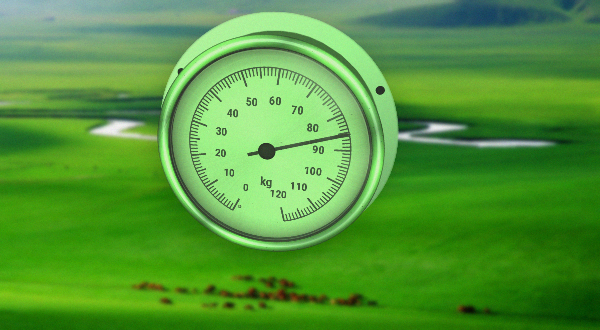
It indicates **85** kg
